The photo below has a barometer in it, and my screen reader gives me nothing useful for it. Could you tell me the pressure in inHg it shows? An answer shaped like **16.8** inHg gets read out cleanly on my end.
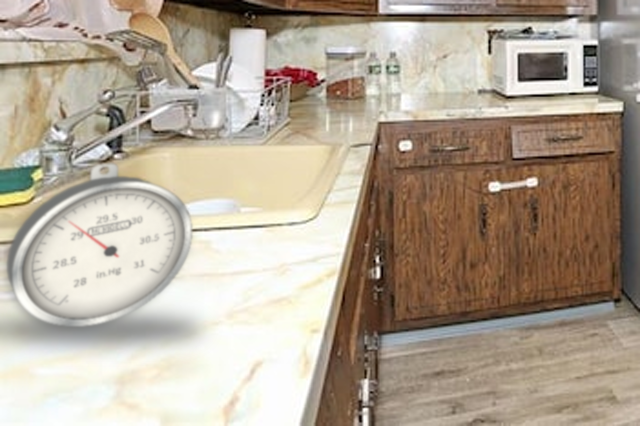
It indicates **29.1** inHg
